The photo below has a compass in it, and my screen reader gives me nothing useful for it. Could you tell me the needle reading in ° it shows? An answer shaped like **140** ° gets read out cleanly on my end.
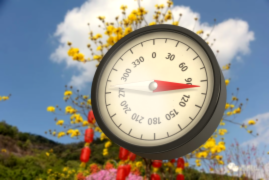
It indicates **97.5** °
